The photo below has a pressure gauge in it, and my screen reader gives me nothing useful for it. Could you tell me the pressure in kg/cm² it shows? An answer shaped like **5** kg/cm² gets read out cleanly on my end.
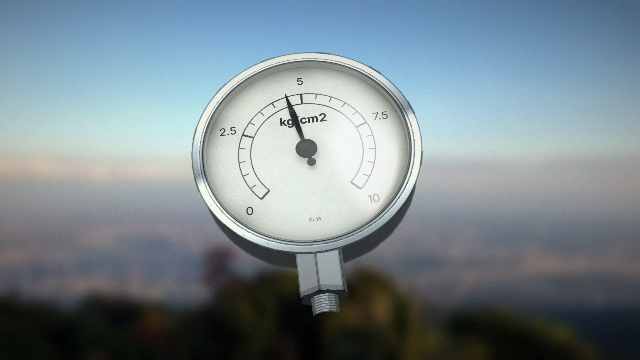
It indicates **4.5** kg/cm²
